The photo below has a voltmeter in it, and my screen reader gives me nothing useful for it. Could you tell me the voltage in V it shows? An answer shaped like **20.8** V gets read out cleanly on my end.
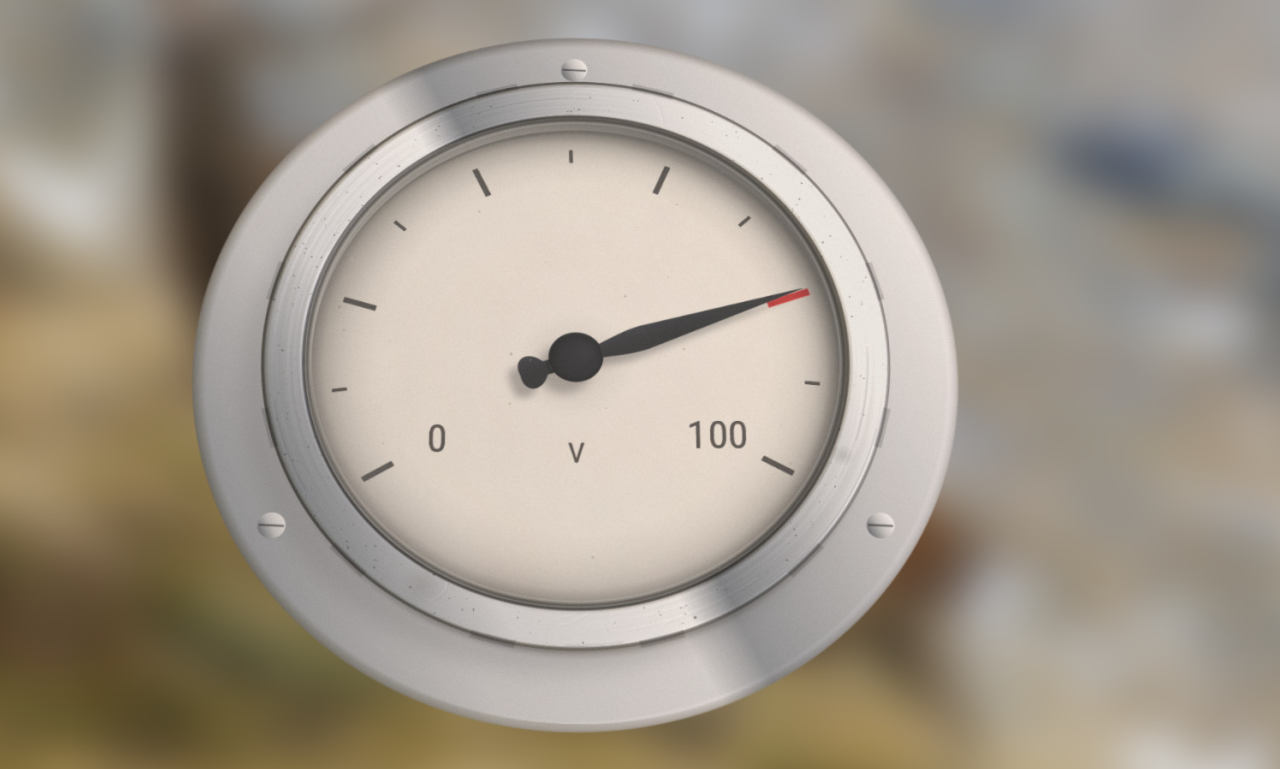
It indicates **80** V
